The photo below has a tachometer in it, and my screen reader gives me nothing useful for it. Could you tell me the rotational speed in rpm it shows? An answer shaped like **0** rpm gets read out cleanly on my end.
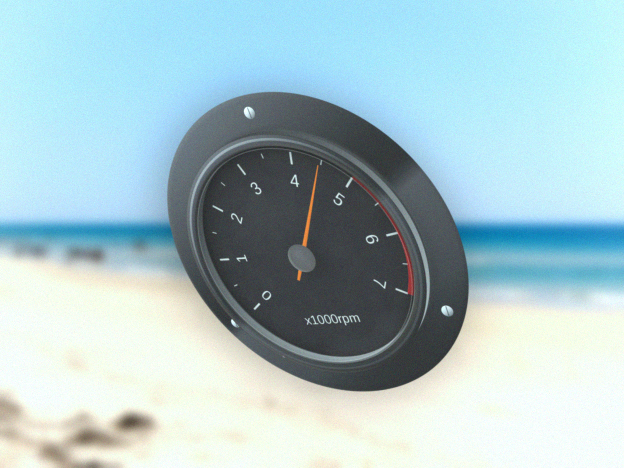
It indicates **4500** rpm
